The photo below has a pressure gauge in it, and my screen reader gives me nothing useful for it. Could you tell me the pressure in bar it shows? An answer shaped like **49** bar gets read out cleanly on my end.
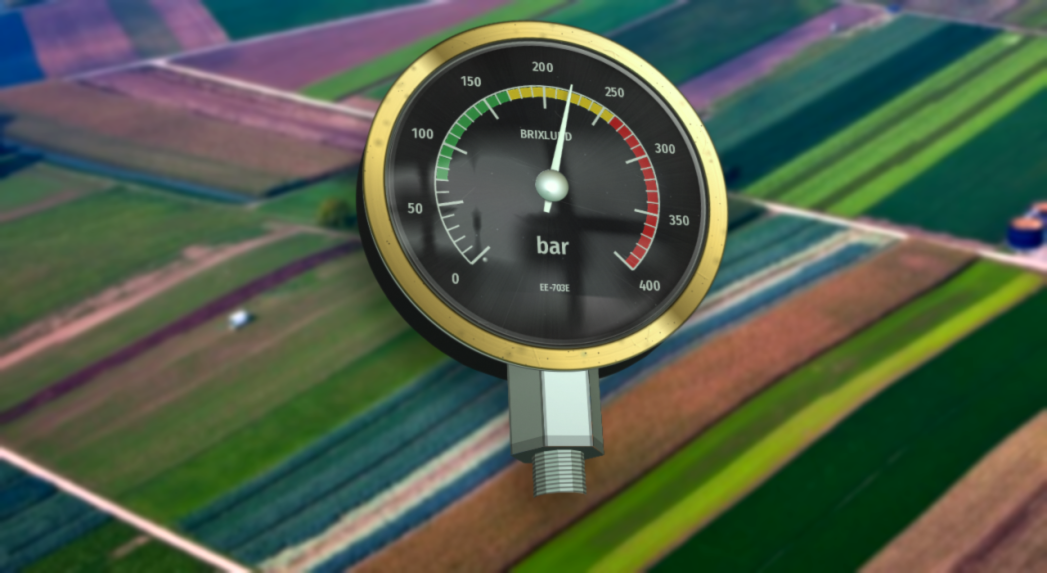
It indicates **220** bar
